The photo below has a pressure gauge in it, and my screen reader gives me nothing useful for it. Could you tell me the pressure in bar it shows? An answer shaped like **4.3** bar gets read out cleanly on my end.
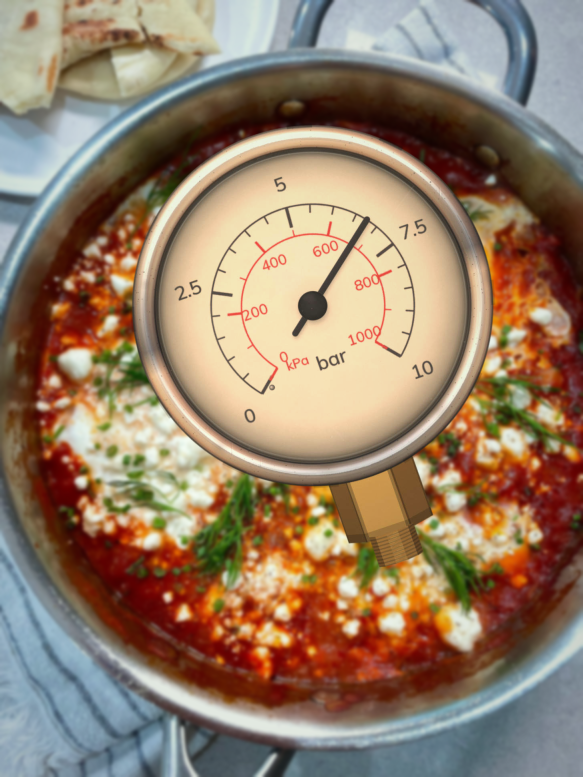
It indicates **6.75** bar
